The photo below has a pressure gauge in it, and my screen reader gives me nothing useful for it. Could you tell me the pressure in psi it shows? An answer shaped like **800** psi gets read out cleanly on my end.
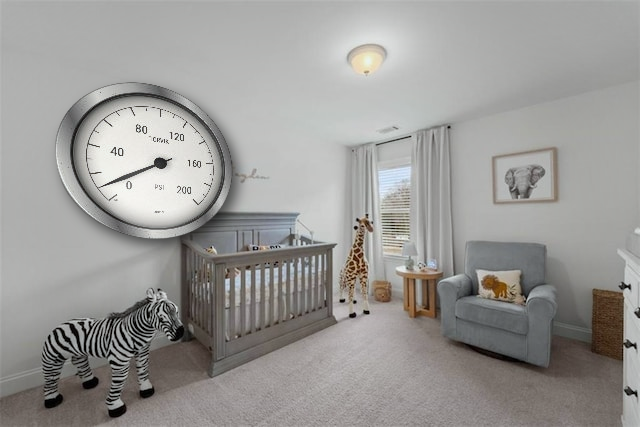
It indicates **10** psi
